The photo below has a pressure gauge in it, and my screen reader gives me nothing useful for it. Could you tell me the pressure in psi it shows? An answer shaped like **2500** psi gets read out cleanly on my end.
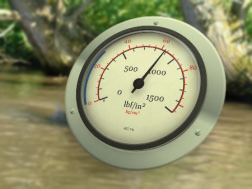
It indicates **900** psi
